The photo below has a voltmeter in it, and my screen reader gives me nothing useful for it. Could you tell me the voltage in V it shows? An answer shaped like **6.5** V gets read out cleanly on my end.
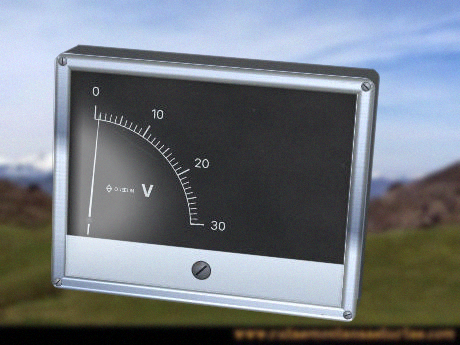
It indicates **1** V
